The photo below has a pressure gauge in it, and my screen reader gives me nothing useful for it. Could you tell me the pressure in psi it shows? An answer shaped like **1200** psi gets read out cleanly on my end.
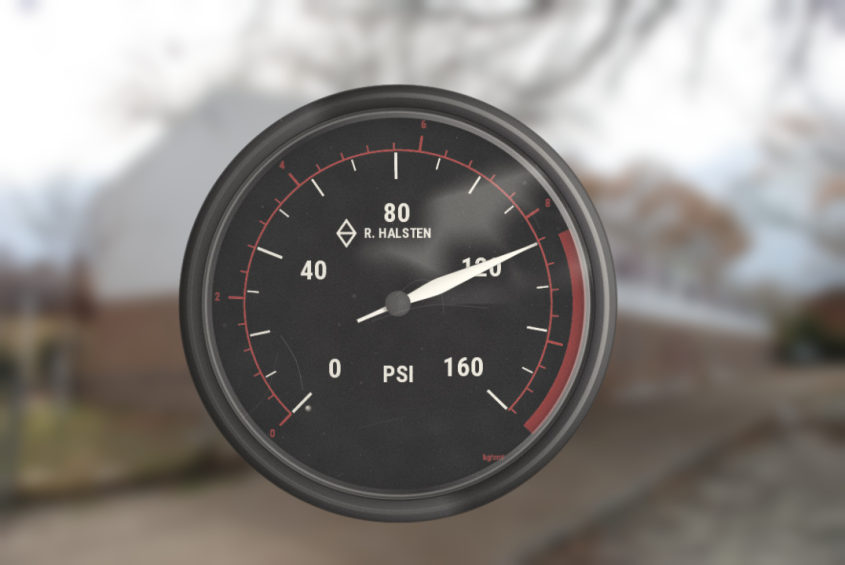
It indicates **120** psi
